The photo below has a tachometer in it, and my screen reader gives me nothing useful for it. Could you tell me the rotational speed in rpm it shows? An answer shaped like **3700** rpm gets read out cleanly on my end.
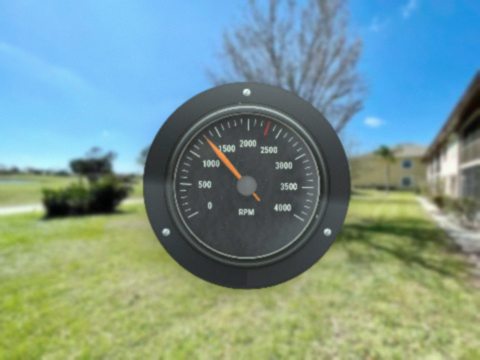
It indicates **1300** rpm
